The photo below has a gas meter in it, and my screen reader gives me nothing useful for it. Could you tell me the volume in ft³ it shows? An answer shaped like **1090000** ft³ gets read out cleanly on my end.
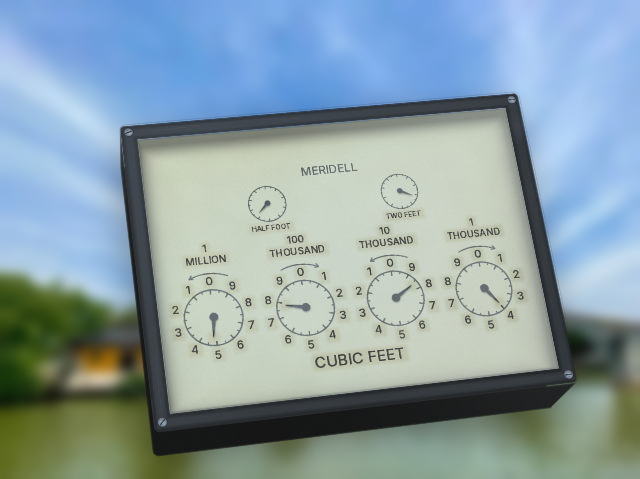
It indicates **478400** ft³
